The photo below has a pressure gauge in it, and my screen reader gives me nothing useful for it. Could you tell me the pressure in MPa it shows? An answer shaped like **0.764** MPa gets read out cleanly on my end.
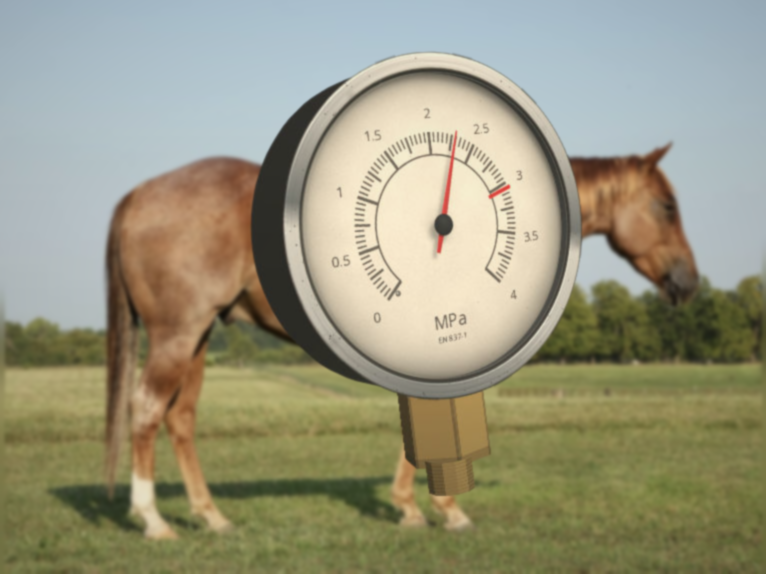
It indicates **2.25** MPa
